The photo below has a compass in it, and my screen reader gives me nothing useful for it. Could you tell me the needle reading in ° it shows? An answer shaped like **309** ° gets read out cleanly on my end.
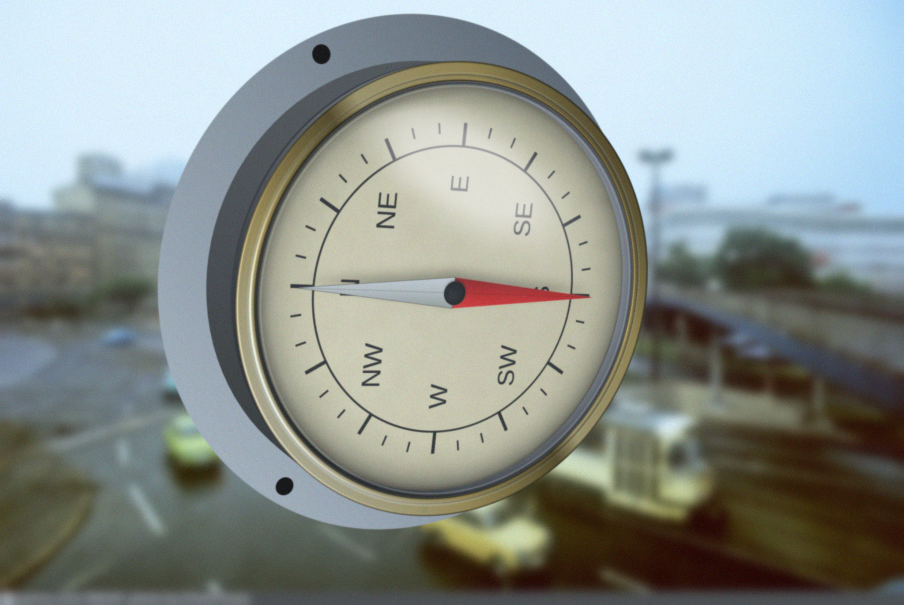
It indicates **180** °
